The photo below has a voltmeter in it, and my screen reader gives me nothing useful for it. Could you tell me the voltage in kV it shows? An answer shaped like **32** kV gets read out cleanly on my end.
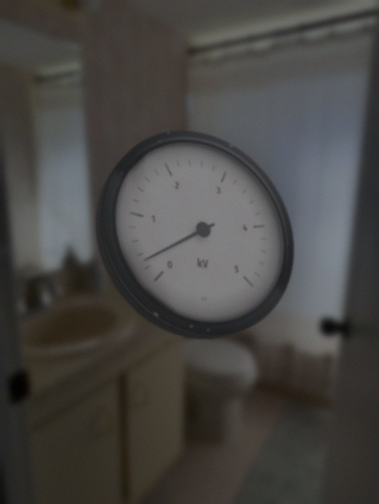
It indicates **0.3** kV
